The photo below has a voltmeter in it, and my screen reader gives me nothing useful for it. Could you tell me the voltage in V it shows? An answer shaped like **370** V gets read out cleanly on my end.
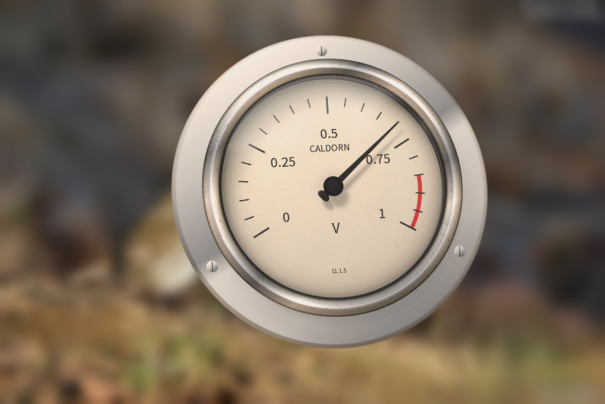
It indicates **0.7** V
